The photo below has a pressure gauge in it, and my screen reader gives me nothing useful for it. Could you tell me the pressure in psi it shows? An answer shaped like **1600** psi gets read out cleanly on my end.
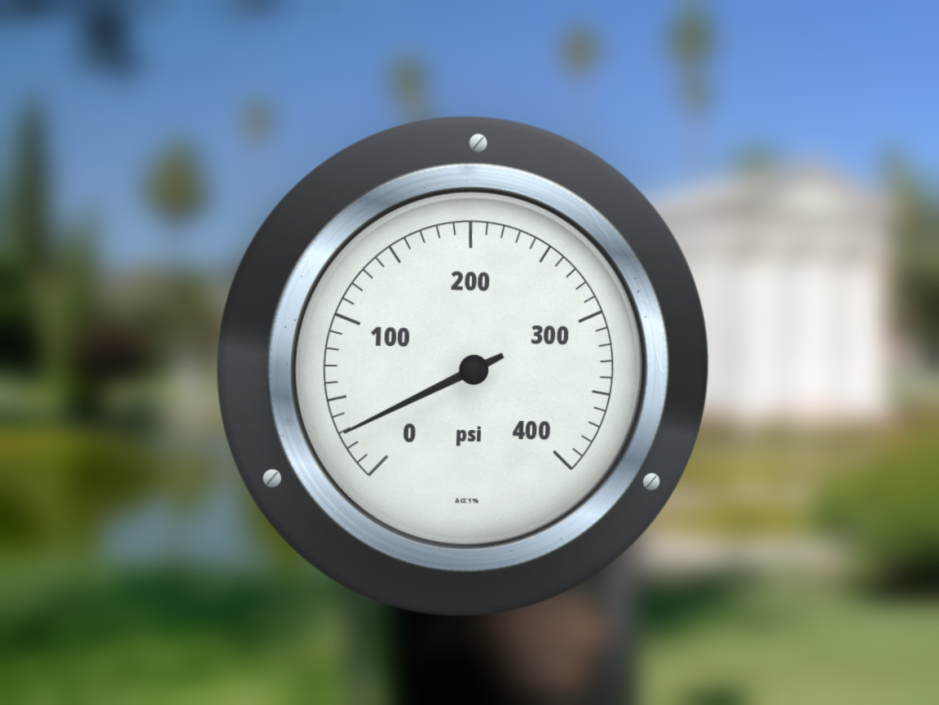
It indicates **30** psi
